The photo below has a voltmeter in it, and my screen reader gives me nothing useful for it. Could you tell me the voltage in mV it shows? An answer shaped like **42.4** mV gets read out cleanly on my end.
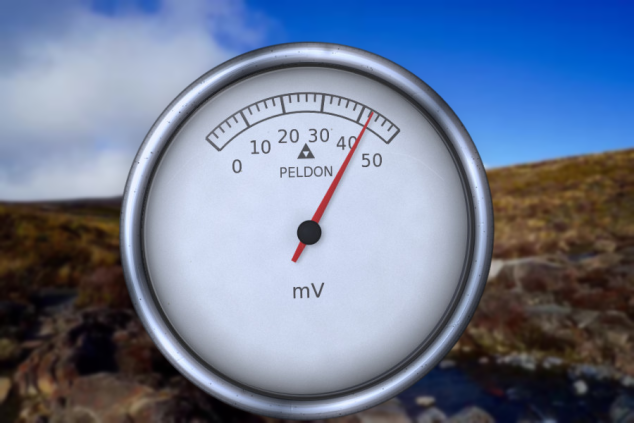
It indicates **42** mV
